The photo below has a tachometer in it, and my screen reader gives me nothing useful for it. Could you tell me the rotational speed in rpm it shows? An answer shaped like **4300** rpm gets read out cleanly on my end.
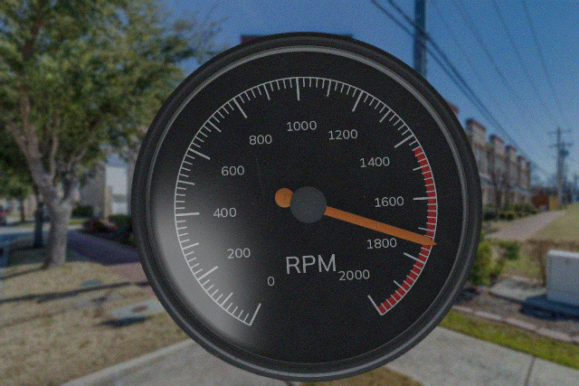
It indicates **1740** rpm
